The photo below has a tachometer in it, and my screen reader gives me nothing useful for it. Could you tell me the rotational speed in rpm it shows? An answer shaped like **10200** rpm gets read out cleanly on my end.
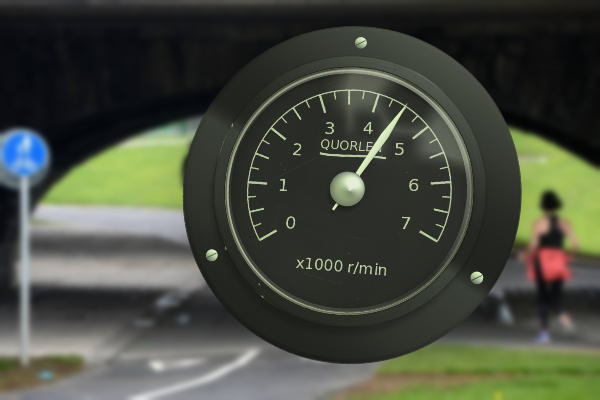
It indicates **4500** rpm
